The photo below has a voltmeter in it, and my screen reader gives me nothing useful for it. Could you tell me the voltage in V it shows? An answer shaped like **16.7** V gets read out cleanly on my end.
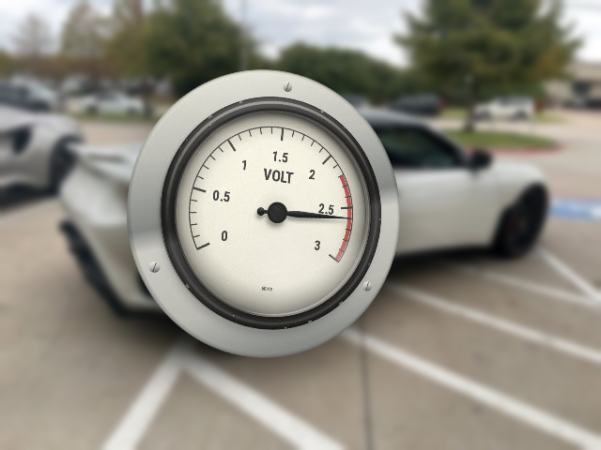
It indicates **2.6** V
